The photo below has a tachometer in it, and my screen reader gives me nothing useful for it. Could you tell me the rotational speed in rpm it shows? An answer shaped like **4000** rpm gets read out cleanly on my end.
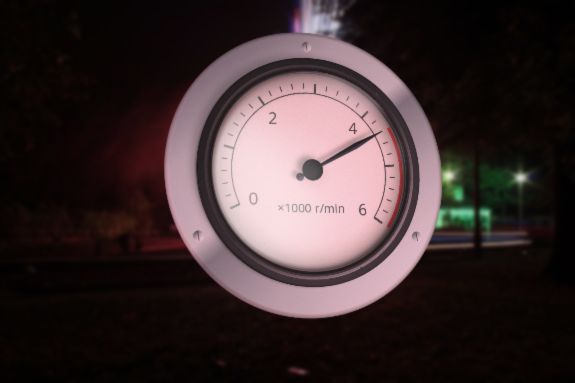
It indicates **4400** rpm
